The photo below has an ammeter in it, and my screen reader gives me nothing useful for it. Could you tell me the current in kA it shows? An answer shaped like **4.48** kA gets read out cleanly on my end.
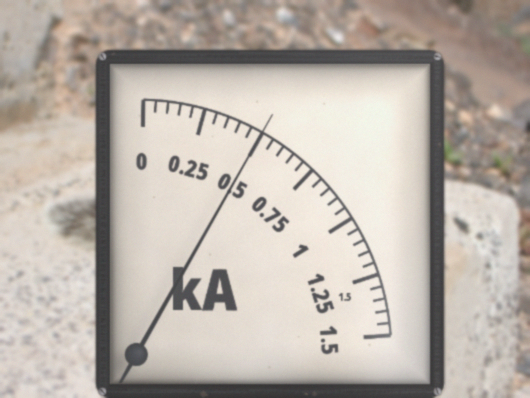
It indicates **0.5** kA
